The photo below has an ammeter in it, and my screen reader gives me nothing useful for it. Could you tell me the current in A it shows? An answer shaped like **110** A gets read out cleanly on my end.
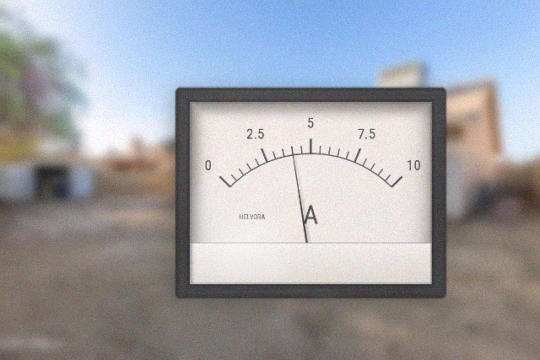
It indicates **4** A
